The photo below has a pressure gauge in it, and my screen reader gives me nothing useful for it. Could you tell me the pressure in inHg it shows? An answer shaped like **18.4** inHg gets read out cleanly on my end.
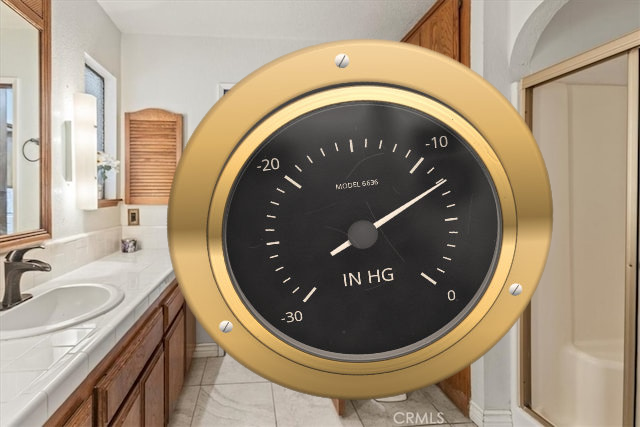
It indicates **-8** inHg
